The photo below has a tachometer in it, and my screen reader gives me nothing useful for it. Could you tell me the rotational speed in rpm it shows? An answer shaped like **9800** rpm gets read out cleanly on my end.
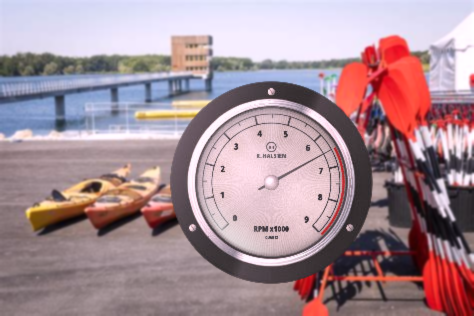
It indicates **6500** rpm
